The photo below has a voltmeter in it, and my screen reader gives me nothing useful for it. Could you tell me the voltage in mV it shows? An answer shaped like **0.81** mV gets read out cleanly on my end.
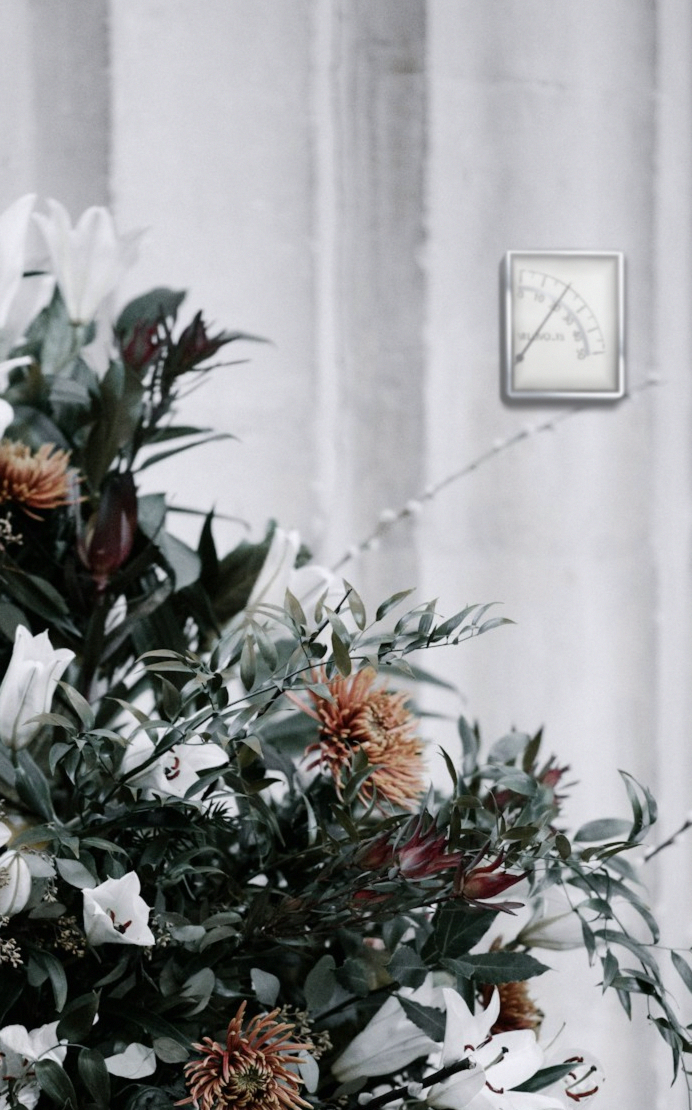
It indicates **20** mV
